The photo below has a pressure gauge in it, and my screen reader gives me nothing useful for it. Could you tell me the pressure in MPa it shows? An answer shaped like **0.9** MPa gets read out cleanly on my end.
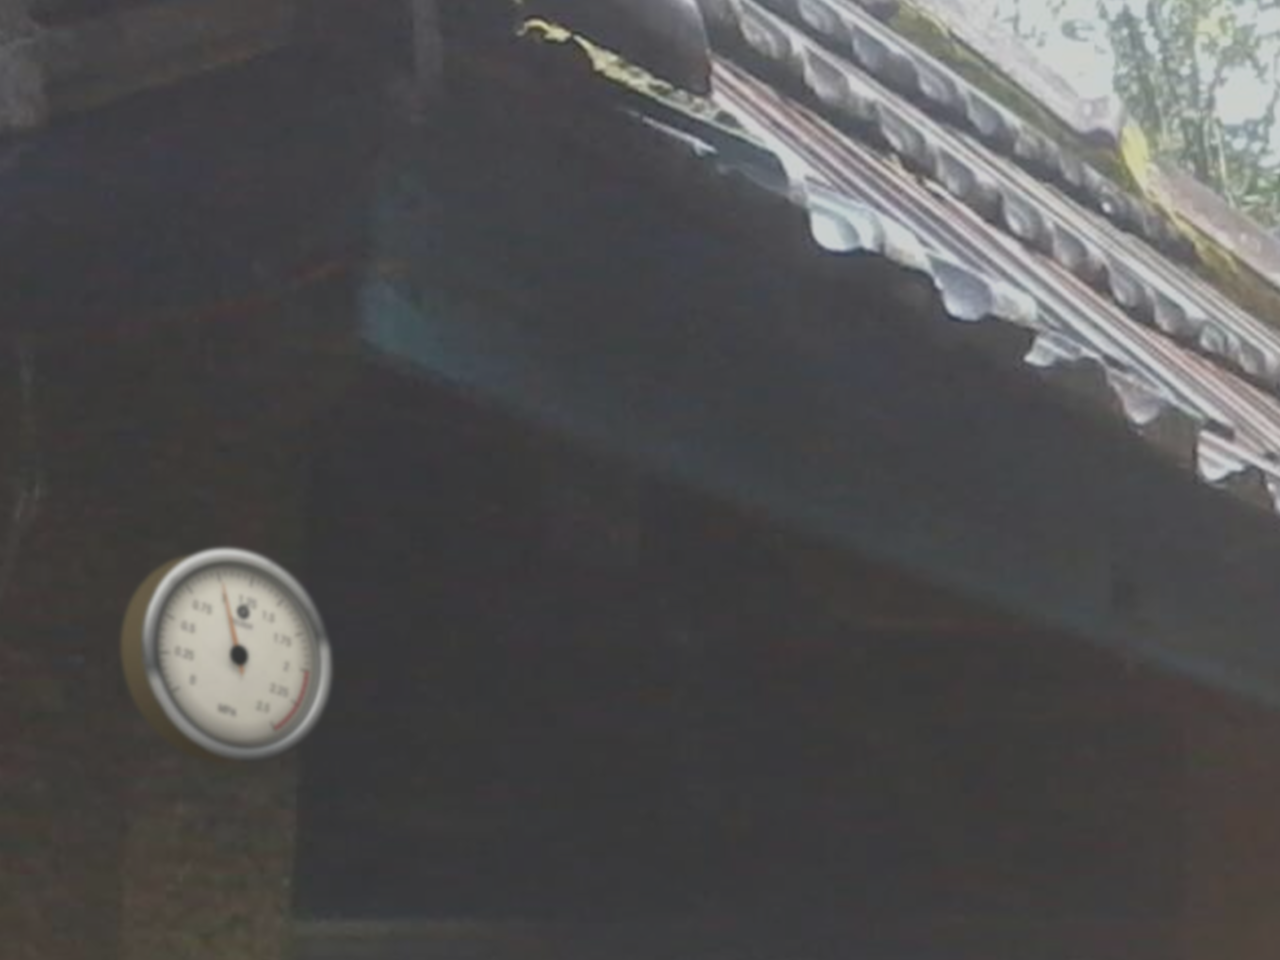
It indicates **1** MPa
